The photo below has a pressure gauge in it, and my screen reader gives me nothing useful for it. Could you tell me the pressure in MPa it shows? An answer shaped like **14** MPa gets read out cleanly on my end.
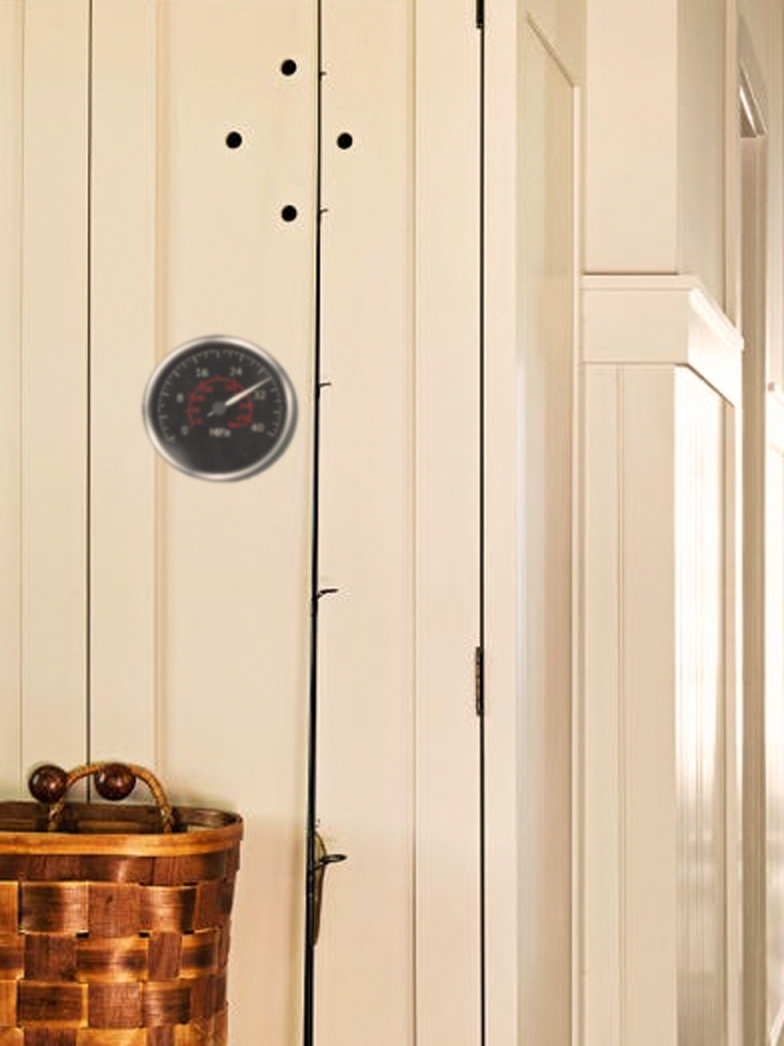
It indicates **30** MPa
